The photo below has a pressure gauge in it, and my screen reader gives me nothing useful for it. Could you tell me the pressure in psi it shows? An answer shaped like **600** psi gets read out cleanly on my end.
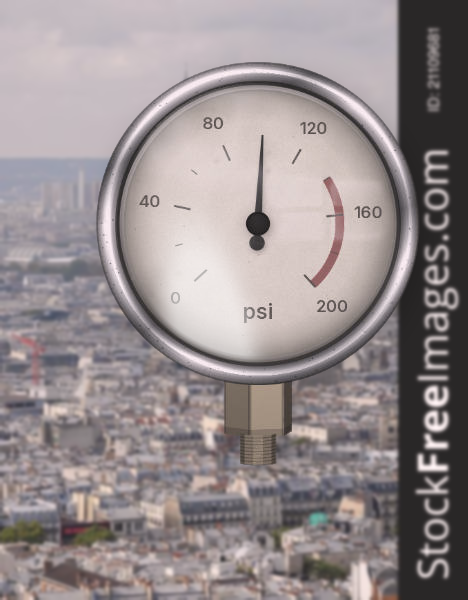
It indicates **100** psi
